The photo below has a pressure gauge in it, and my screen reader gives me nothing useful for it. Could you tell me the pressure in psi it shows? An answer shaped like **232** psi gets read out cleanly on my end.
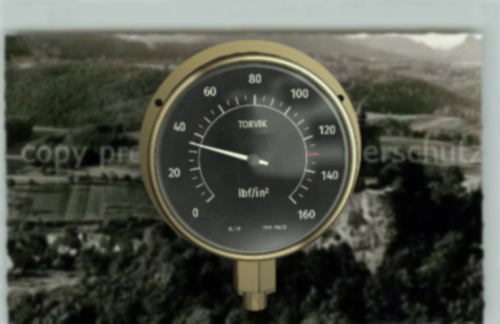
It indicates **35** psi
